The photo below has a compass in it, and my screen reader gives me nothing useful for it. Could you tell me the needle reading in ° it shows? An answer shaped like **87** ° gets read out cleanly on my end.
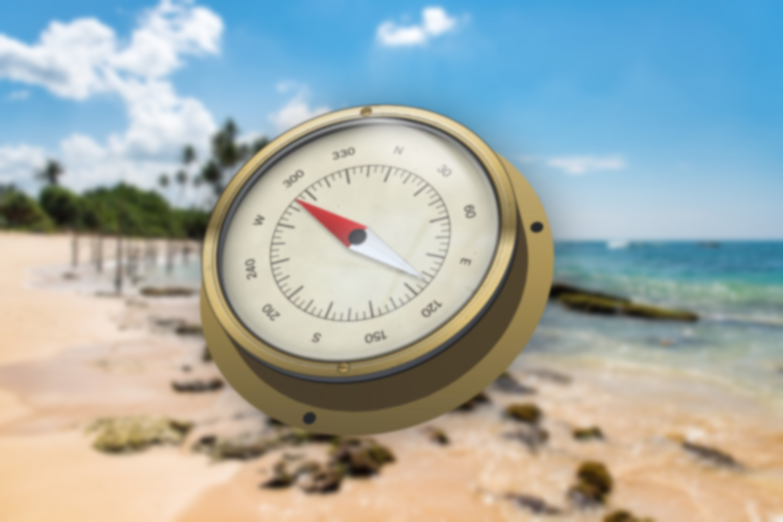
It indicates **290** °
